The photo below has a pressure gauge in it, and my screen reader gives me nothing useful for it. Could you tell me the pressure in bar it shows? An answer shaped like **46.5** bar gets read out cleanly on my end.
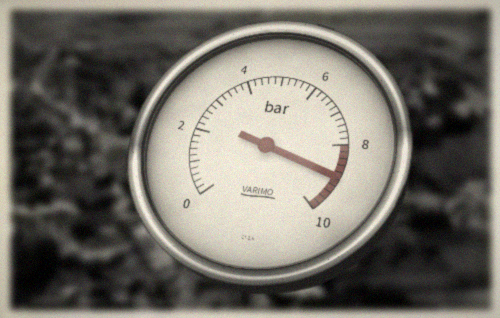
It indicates **9** bar
